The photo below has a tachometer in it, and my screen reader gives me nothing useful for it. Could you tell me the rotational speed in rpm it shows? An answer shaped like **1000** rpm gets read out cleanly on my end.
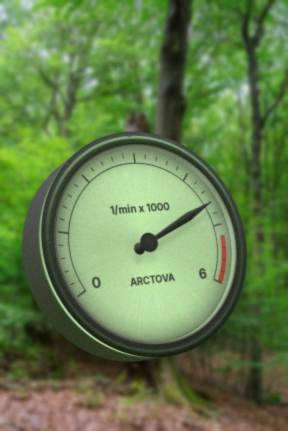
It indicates **4600** rpm
